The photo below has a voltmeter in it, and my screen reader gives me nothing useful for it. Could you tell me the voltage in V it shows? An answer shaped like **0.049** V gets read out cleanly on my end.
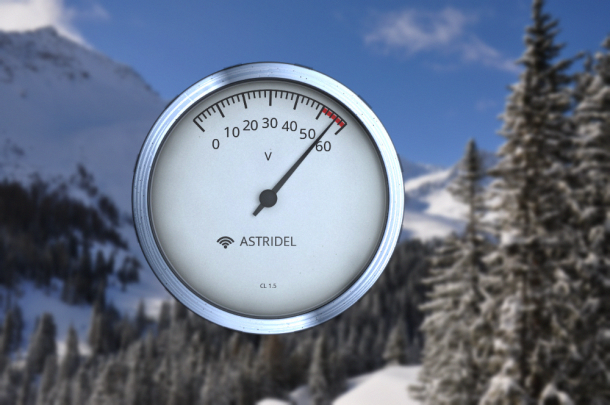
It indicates **56** V
